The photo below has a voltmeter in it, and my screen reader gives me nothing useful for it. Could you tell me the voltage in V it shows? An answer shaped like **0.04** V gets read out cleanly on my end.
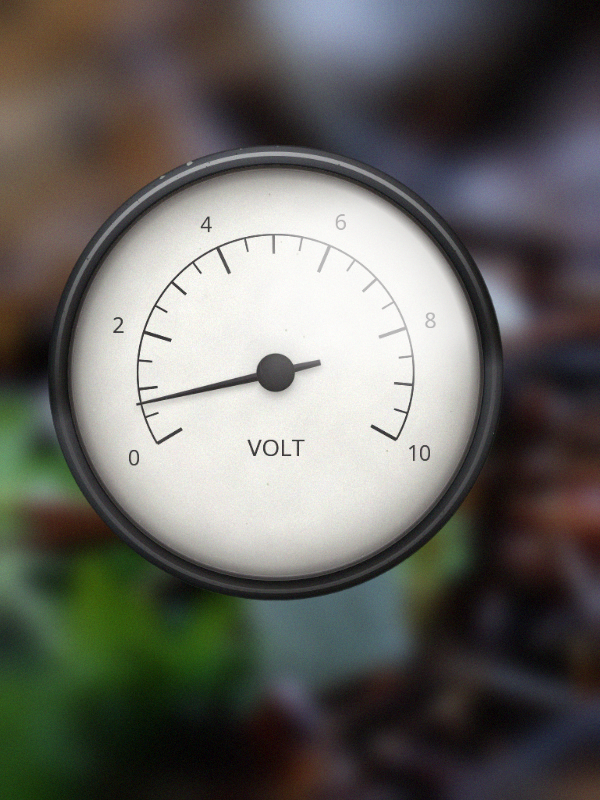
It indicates **0.75** V
